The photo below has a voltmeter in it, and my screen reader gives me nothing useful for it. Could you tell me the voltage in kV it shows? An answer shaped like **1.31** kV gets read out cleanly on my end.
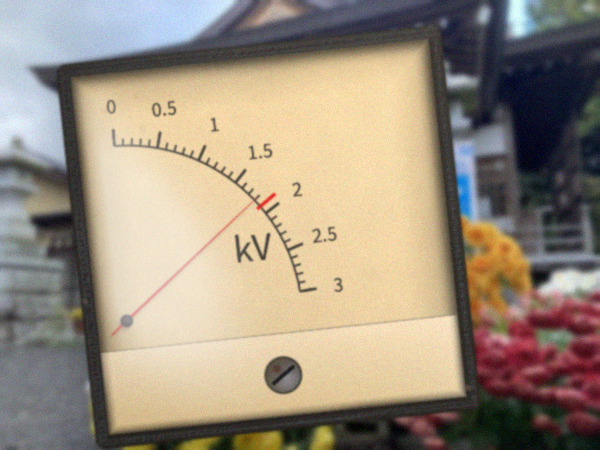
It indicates **1.8** kV
